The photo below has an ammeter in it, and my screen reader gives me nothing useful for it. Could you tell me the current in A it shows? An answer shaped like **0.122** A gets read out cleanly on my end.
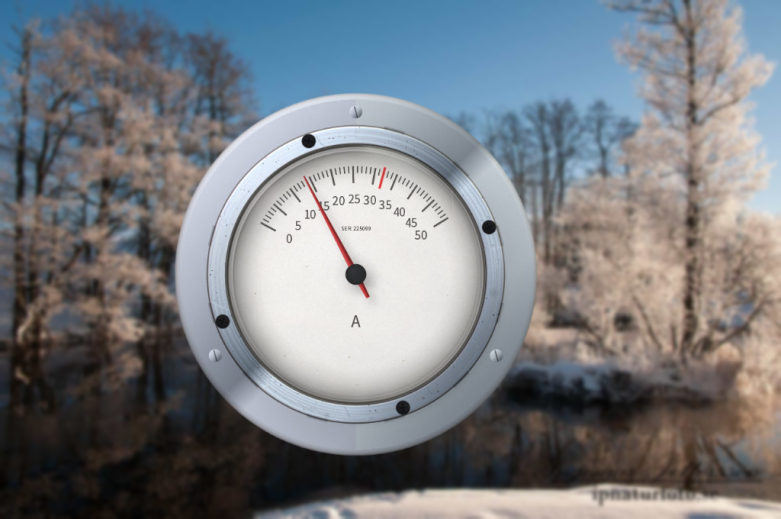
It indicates **14** A
